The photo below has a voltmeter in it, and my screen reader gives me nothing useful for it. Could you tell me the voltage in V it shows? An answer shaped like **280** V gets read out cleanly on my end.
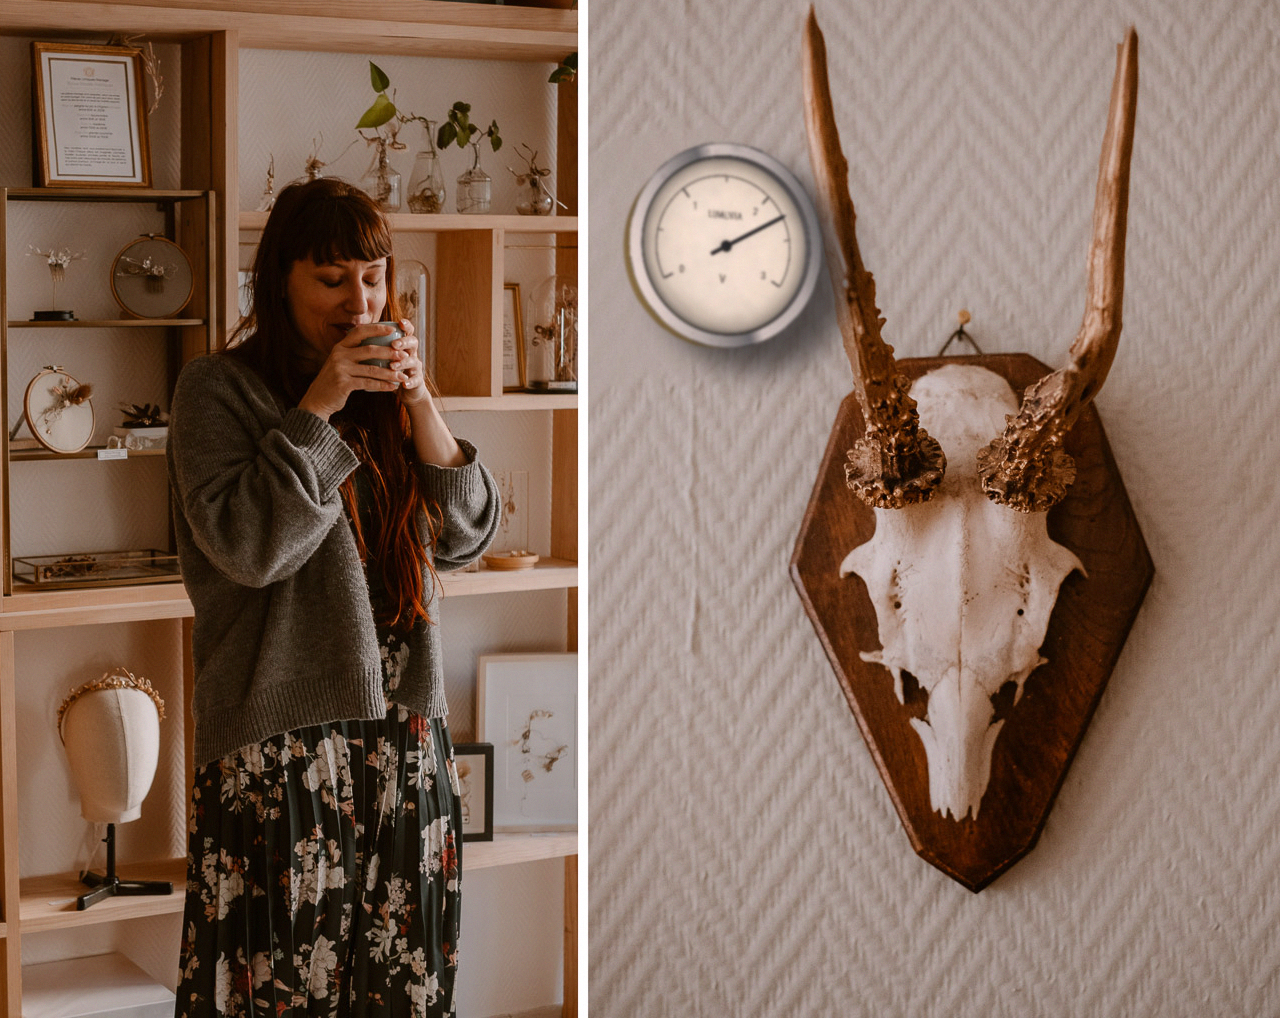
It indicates **2.25** V
